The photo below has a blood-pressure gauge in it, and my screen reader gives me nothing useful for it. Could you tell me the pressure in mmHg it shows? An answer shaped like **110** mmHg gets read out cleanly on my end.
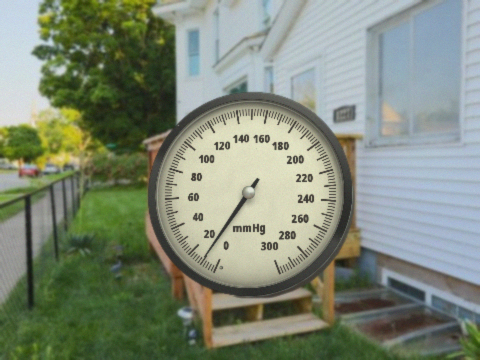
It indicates **10** mmHg
